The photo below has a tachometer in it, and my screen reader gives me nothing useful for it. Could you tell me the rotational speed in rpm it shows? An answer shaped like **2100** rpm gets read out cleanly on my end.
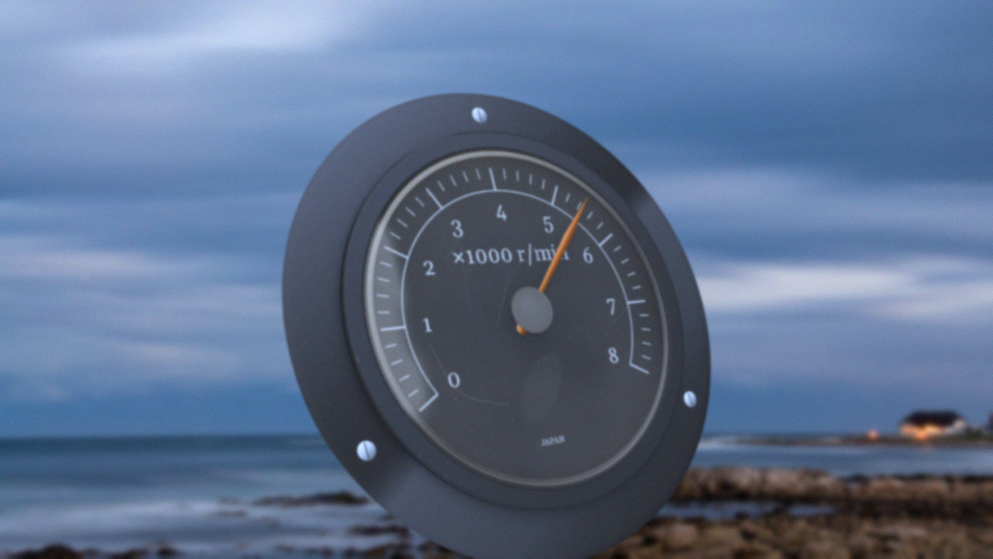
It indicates **5400** rpm
